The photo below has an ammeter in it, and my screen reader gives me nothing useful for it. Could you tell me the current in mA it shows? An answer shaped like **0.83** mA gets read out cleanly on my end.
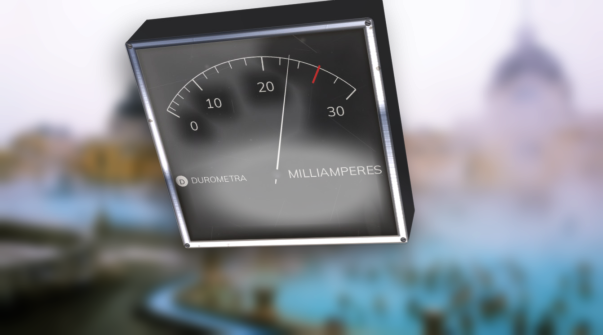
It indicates **23** mA
